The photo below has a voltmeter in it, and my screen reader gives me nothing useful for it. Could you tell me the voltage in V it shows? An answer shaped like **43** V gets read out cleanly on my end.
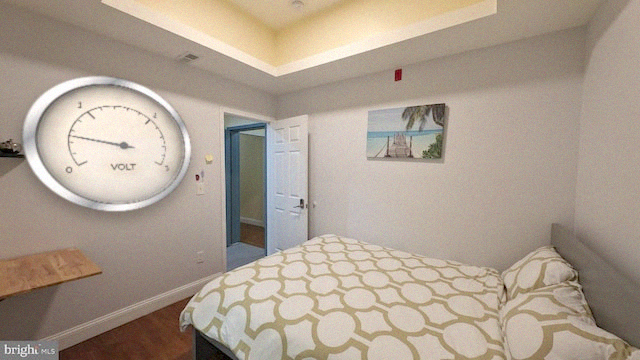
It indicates **0.5** V
